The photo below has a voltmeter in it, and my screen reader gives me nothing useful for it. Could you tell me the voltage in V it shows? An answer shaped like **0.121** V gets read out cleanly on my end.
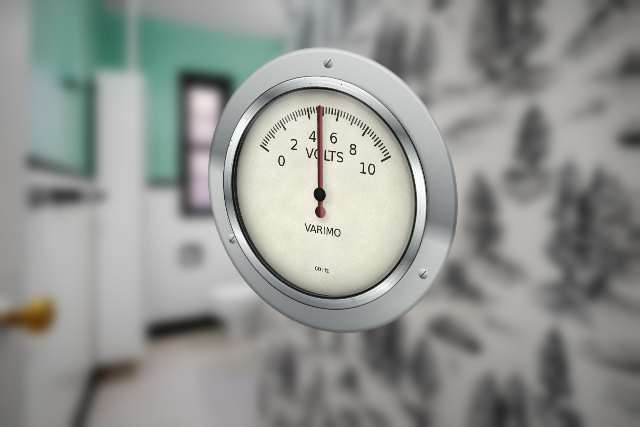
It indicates **5** V
